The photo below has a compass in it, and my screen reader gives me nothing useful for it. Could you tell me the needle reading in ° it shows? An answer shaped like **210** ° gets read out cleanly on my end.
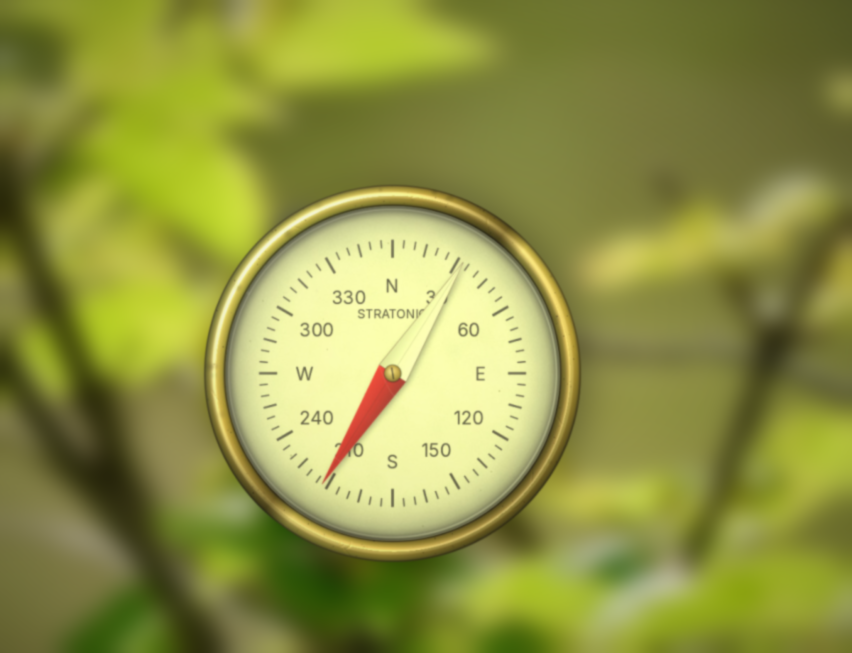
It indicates **212.5** °
